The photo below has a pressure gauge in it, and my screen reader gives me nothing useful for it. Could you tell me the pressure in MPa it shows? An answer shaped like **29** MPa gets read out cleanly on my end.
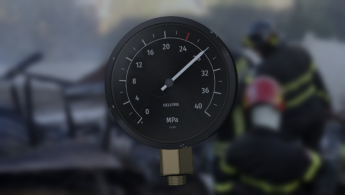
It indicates **28** MPa
